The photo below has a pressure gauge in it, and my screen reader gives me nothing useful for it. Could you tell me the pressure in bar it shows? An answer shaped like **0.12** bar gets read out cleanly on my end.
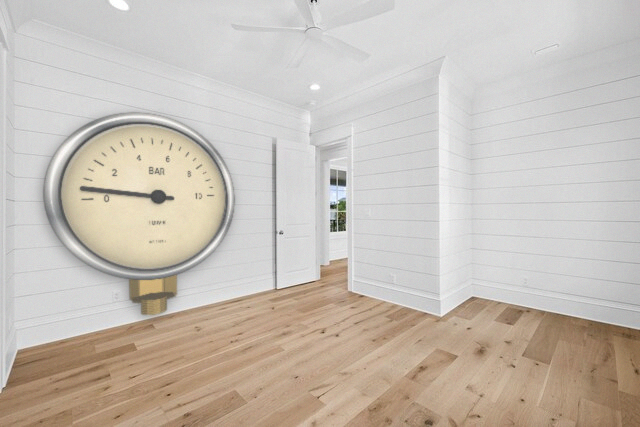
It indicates **0.5** bar
